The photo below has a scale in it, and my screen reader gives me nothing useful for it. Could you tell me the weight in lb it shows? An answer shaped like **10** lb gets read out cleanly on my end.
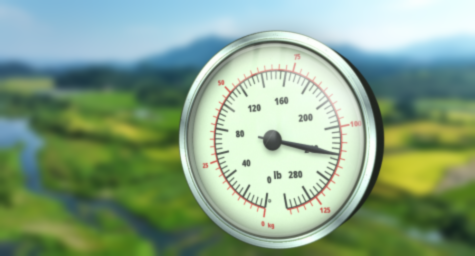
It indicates **240** lb
